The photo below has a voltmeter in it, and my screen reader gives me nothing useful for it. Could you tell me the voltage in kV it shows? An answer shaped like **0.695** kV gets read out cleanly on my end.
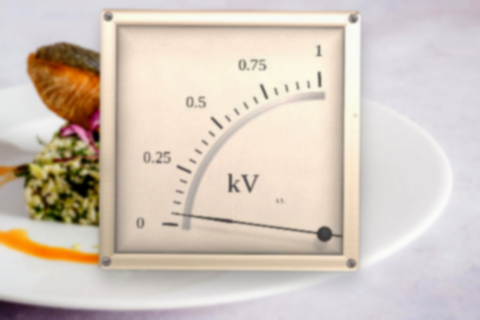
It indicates **0.05** kV
